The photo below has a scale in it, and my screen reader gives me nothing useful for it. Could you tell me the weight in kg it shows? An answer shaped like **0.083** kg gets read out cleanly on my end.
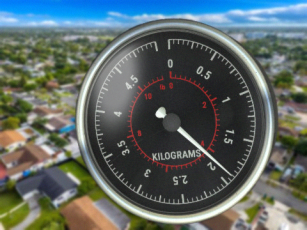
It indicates **1.9** kg
